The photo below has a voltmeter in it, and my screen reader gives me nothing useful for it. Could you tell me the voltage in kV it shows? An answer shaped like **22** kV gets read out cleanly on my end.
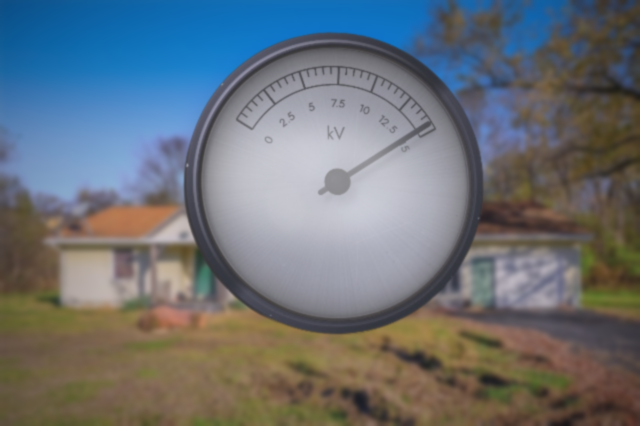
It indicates **14.5** kV
